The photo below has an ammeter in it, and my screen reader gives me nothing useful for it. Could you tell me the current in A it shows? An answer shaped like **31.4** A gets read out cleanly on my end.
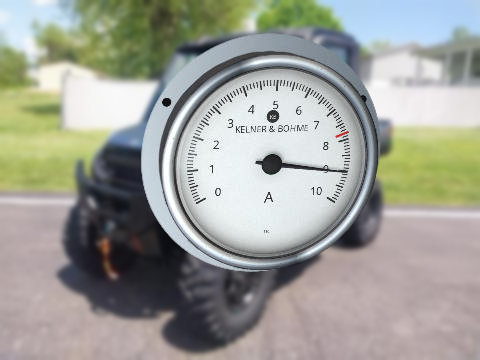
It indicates **9** A
